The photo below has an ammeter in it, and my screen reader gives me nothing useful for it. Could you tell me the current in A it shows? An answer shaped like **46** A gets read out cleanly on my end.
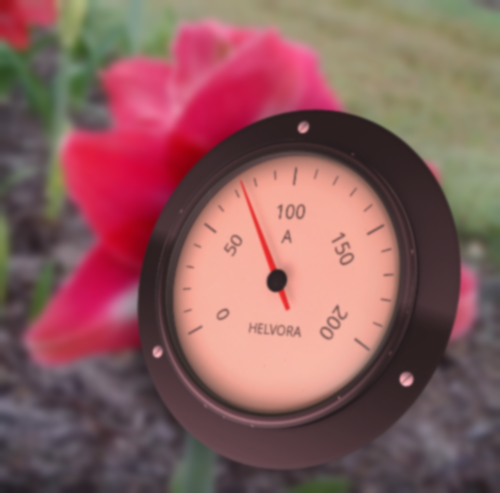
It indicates **75** A
